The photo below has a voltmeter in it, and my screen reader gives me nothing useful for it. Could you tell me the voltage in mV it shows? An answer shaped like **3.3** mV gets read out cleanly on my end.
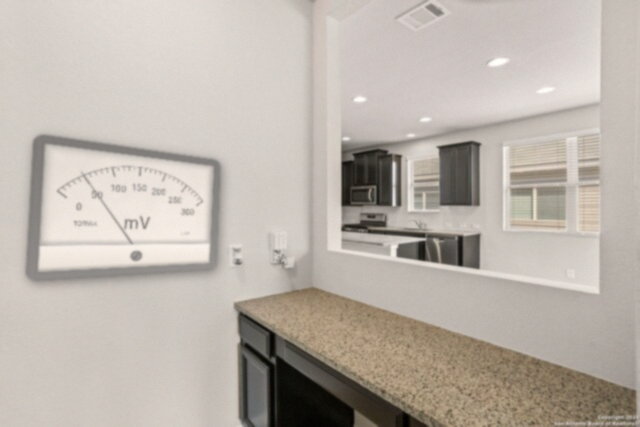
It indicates **50** mV
